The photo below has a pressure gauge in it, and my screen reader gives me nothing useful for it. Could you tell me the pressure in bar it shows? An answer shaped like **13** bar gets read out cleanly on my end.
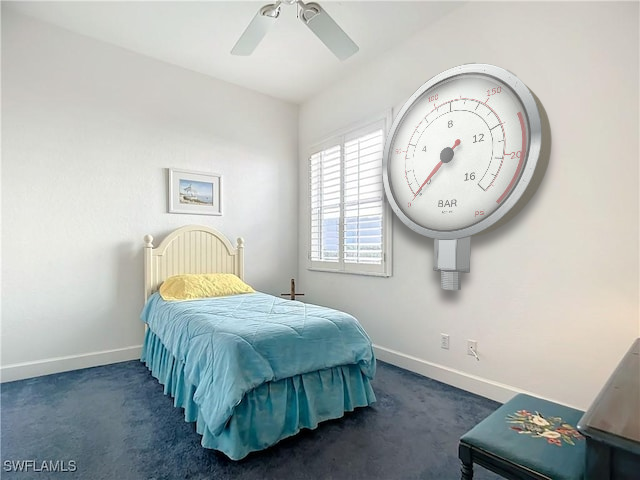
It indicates **0** bar
